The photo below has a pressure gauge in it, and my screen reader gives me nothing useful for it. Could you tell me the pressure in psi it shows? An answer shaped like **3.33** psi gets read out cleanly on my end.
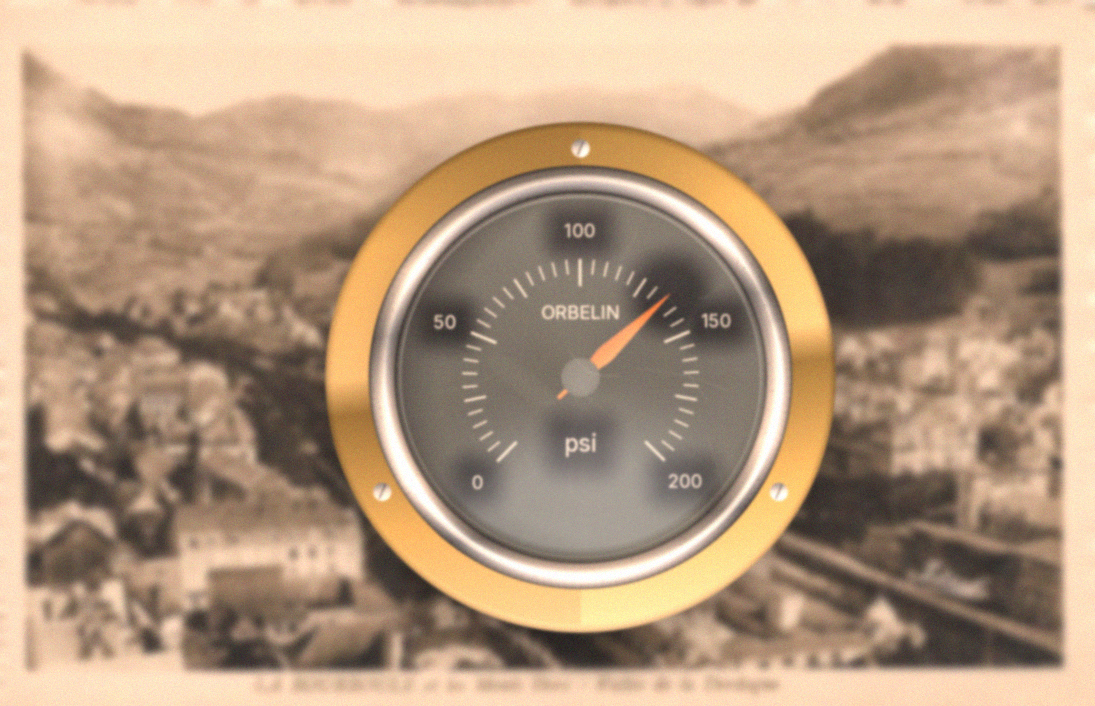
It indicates **135** psi
